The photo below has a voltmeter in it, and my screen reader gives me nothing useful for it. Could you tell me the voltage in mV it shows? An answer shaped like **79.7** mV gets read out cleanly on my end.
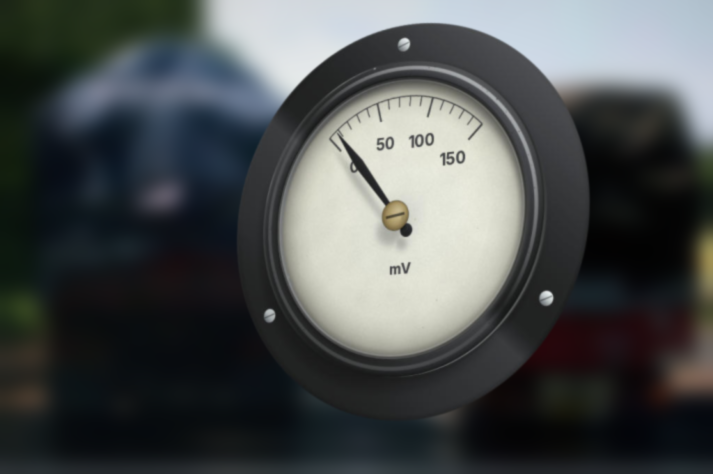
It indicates **10** mV
